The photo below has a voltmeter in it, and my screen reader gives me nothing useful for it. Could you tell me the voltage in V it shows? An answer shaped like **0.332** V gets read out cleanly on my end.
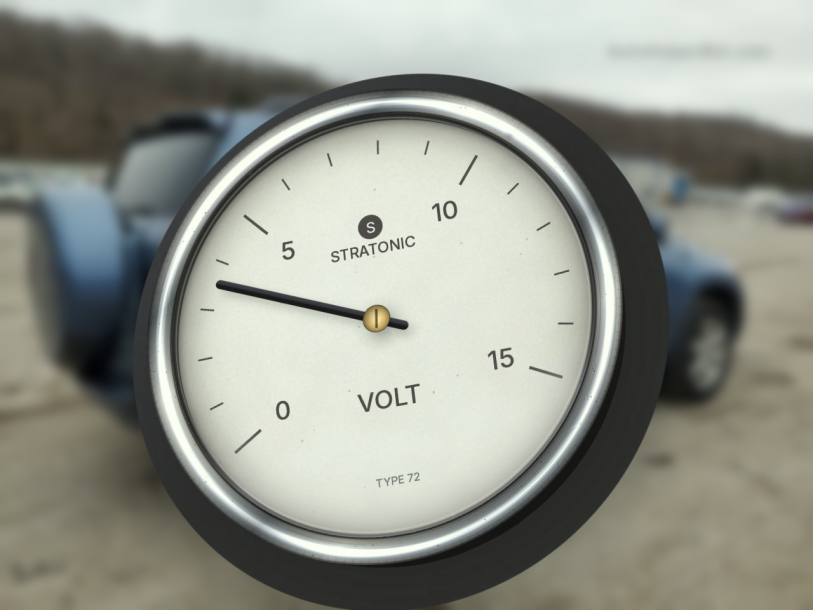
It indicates **3.5** V
